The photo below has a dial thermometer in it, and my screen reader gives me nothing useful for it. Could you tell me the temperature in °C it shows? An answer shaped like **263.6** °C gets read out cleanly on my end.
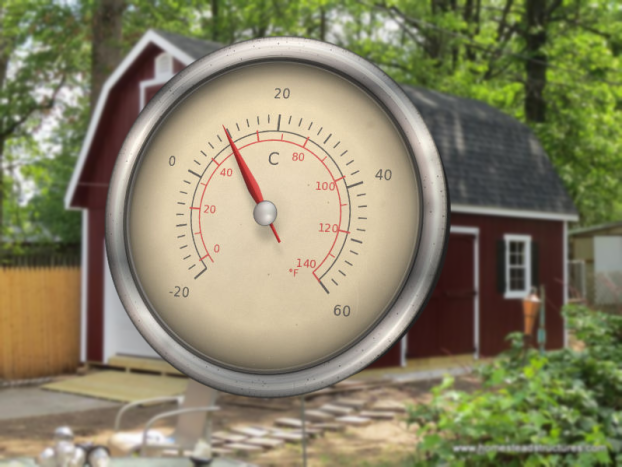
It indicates **10** °C
